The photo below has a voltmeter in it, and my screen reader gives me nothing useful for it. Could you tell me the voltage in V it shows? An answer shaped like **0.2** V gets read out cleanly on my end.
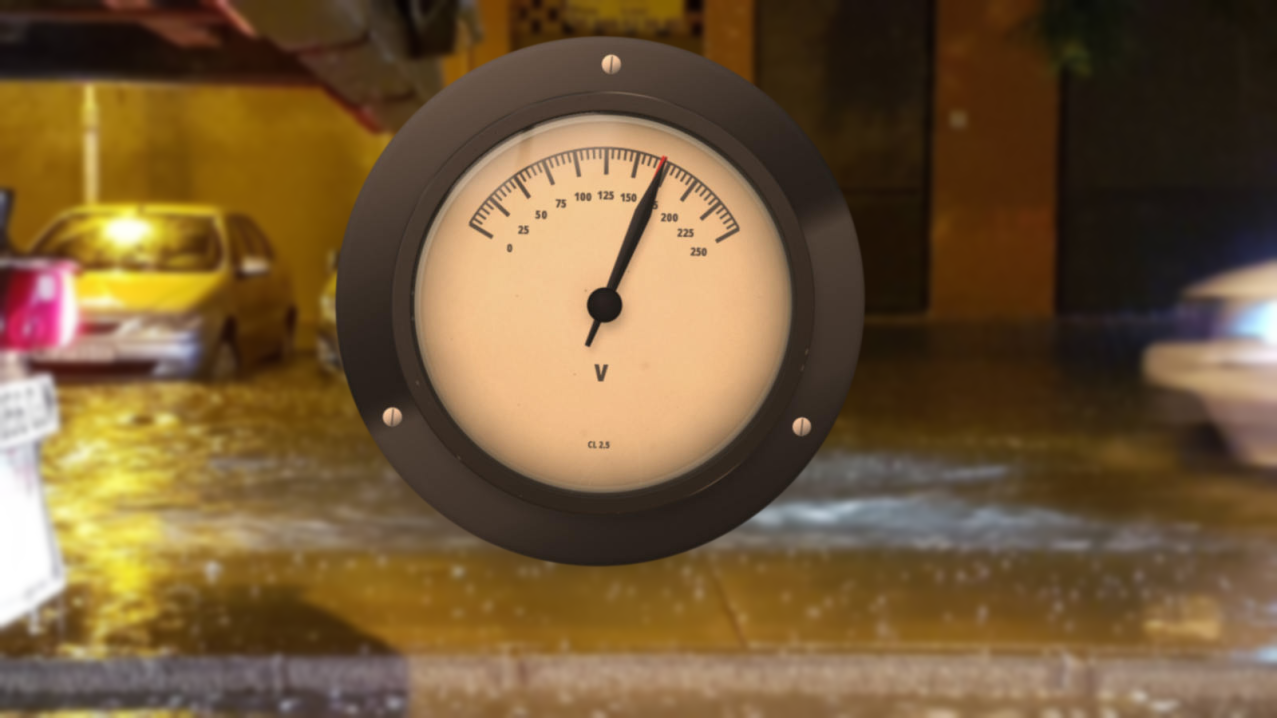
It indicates **170** V
